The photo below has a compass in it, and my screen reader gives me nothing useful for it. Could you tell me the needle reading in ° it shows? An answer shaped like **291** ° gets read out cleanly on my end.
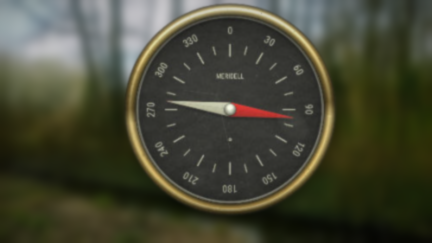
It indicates **97.5** °
